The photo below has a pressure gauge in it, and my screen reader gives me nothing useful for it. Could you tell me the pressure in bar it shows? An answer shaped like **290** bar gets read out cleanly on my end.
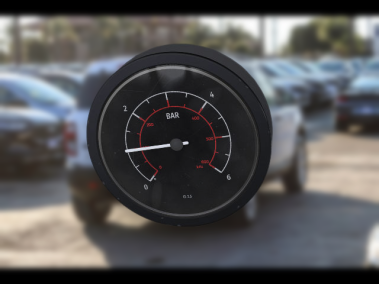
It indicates **1** bar
